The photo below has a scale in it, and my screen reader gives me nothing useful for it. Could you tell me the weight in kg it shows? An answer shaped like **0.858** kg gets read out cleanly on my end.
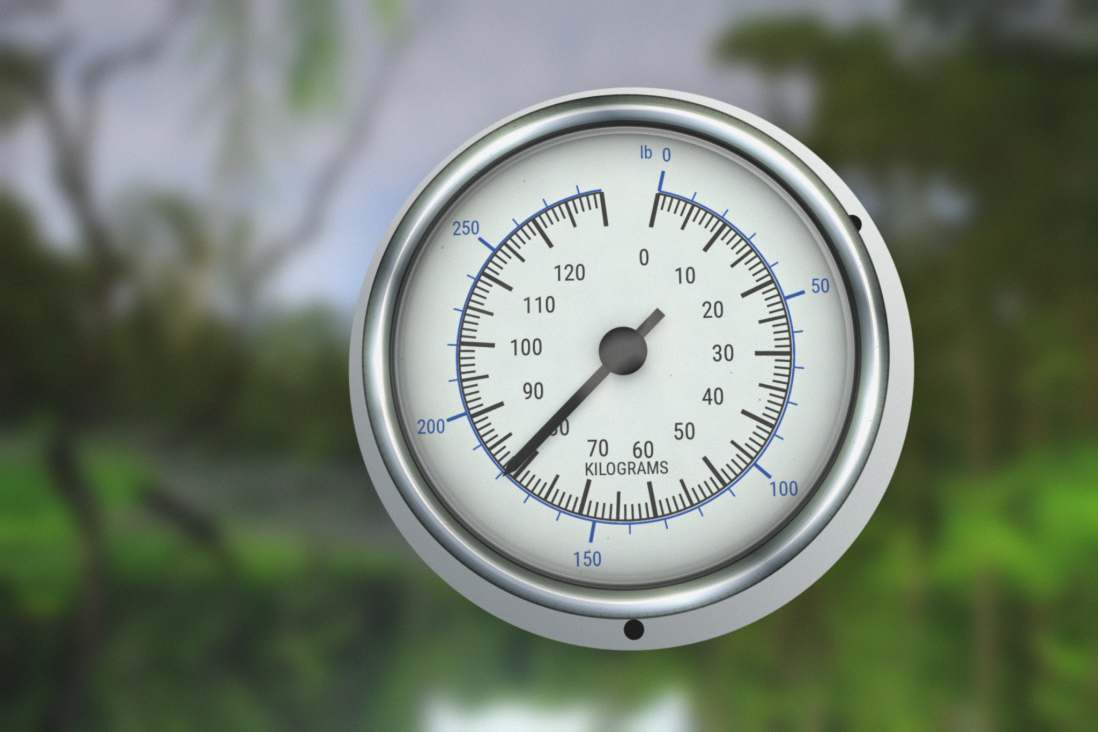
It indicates **81** kg
